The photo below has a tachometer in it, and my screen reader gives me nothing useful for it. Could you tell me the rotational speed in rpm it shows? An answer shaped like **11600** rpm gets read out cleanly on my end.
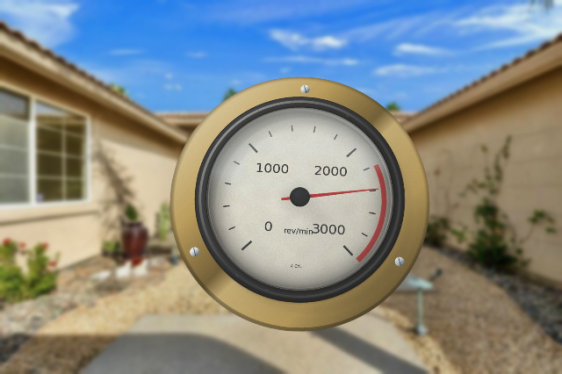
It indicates **2400** rpm
